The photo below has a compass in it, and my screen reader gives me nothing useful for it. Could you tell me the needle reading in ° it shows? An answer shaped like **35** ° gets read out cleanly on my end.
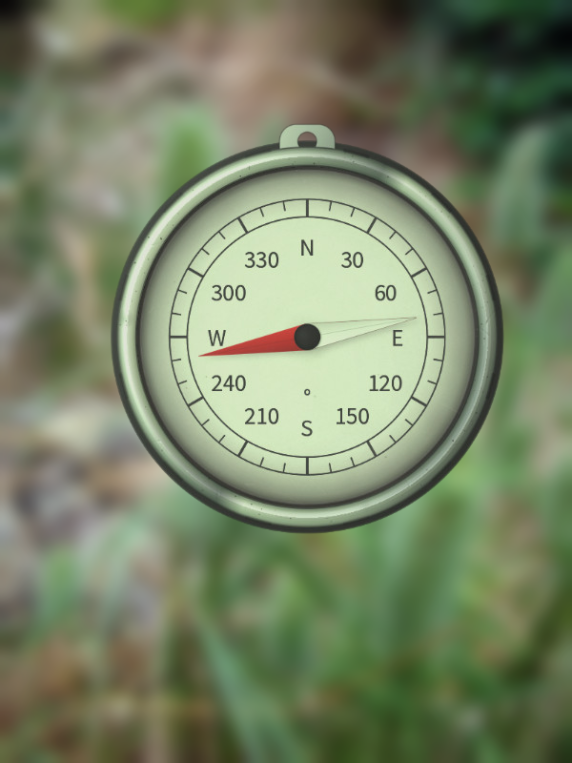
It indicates **260** °
